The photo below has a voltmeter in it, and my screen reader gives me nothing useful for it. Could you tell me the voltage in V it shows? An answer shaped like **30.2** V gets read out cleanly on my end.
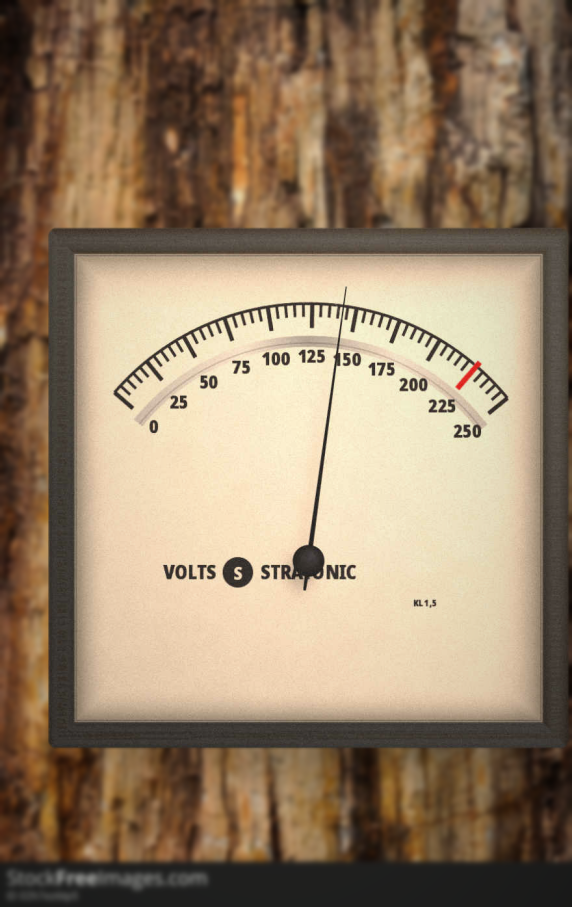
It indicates **142.5** V
